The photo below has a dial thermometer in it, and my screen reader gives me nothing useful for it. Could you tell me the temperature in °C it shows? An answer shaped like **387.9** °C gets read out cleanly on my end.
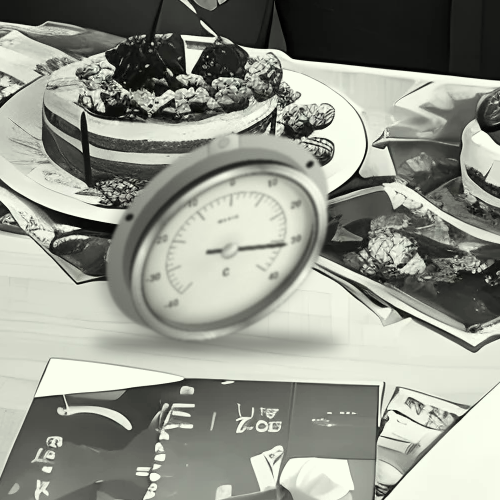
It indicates **30** °C
